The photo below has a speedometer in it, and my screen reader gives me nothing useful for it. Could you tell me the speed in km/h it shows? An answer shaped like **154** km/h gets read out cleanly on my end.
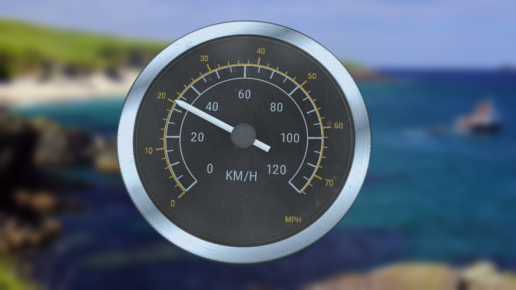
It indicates **32.5** km/h
